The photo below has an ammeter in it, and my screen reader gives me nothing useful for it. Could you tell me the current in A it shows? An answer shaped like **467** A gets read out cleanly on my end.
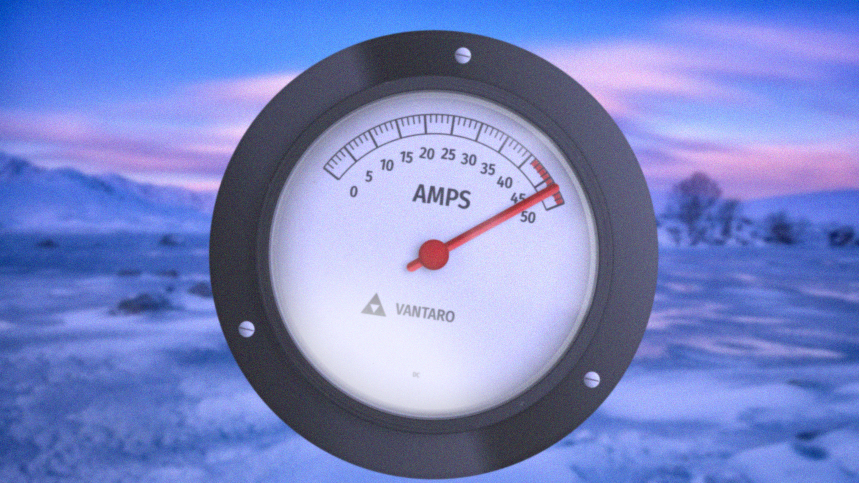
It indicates **47** A
